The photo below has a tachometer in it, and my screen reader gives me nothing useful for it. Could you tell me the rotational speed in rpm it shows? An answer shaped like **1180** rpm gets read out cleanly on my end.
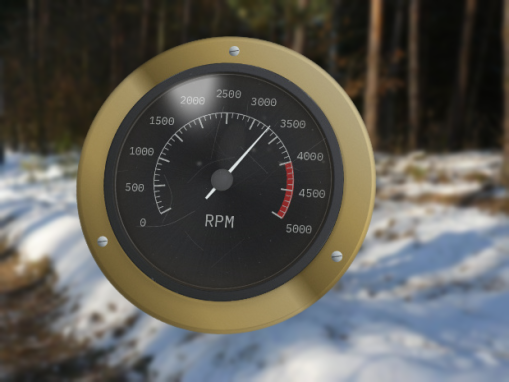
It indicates **3300** rpm
